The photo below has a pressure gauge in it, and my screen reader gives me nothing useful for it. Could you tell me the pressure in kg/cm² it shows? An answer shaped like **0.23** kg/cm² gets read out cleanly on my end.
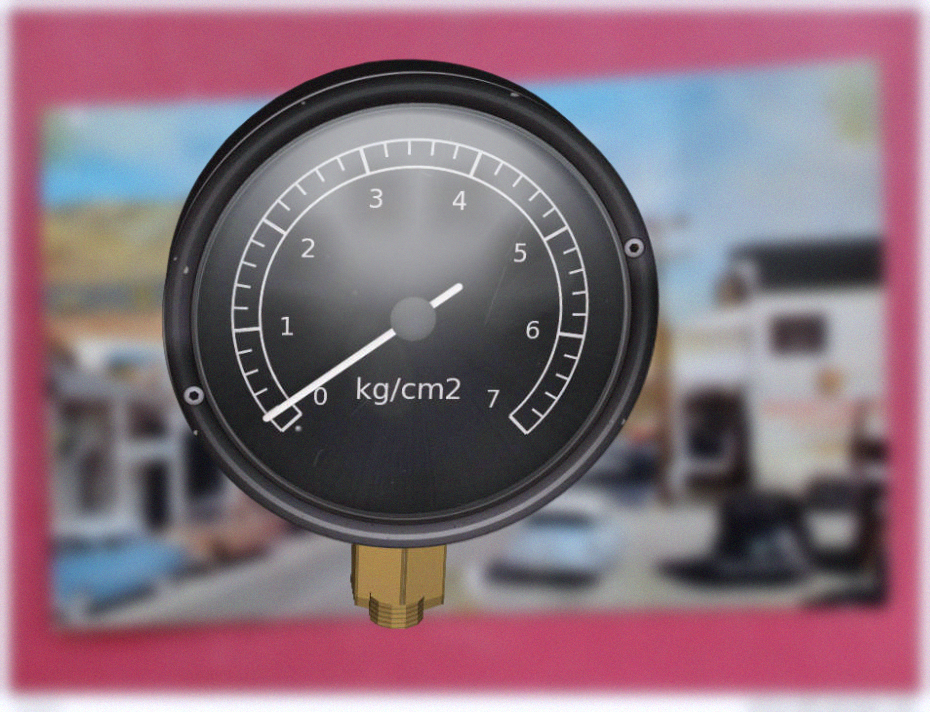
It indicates **0.2** kg/cm²
